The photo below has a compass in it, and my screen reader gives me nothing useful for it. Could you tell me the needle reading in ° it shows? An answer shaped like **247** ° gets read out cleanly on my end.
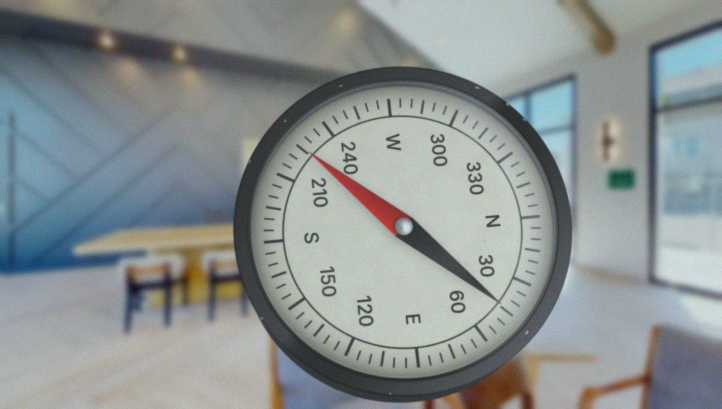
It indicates **225** °
